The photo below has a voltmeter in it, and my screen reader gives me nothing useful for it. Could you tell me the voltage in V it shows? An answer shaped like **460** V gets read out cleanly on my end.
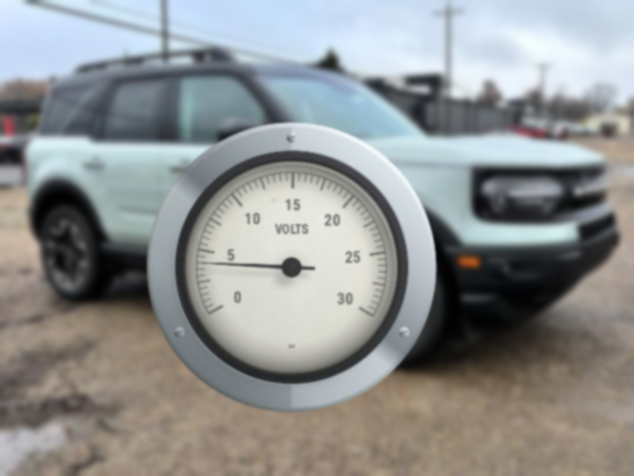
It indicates **4** V
